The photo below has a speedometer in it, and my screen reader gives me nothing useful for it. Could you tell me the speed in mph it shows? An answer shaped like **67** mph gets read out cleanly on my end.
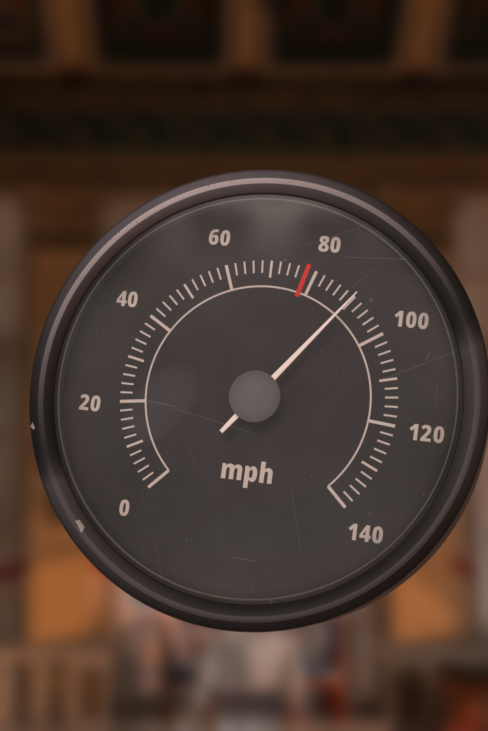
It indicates **90** mph
